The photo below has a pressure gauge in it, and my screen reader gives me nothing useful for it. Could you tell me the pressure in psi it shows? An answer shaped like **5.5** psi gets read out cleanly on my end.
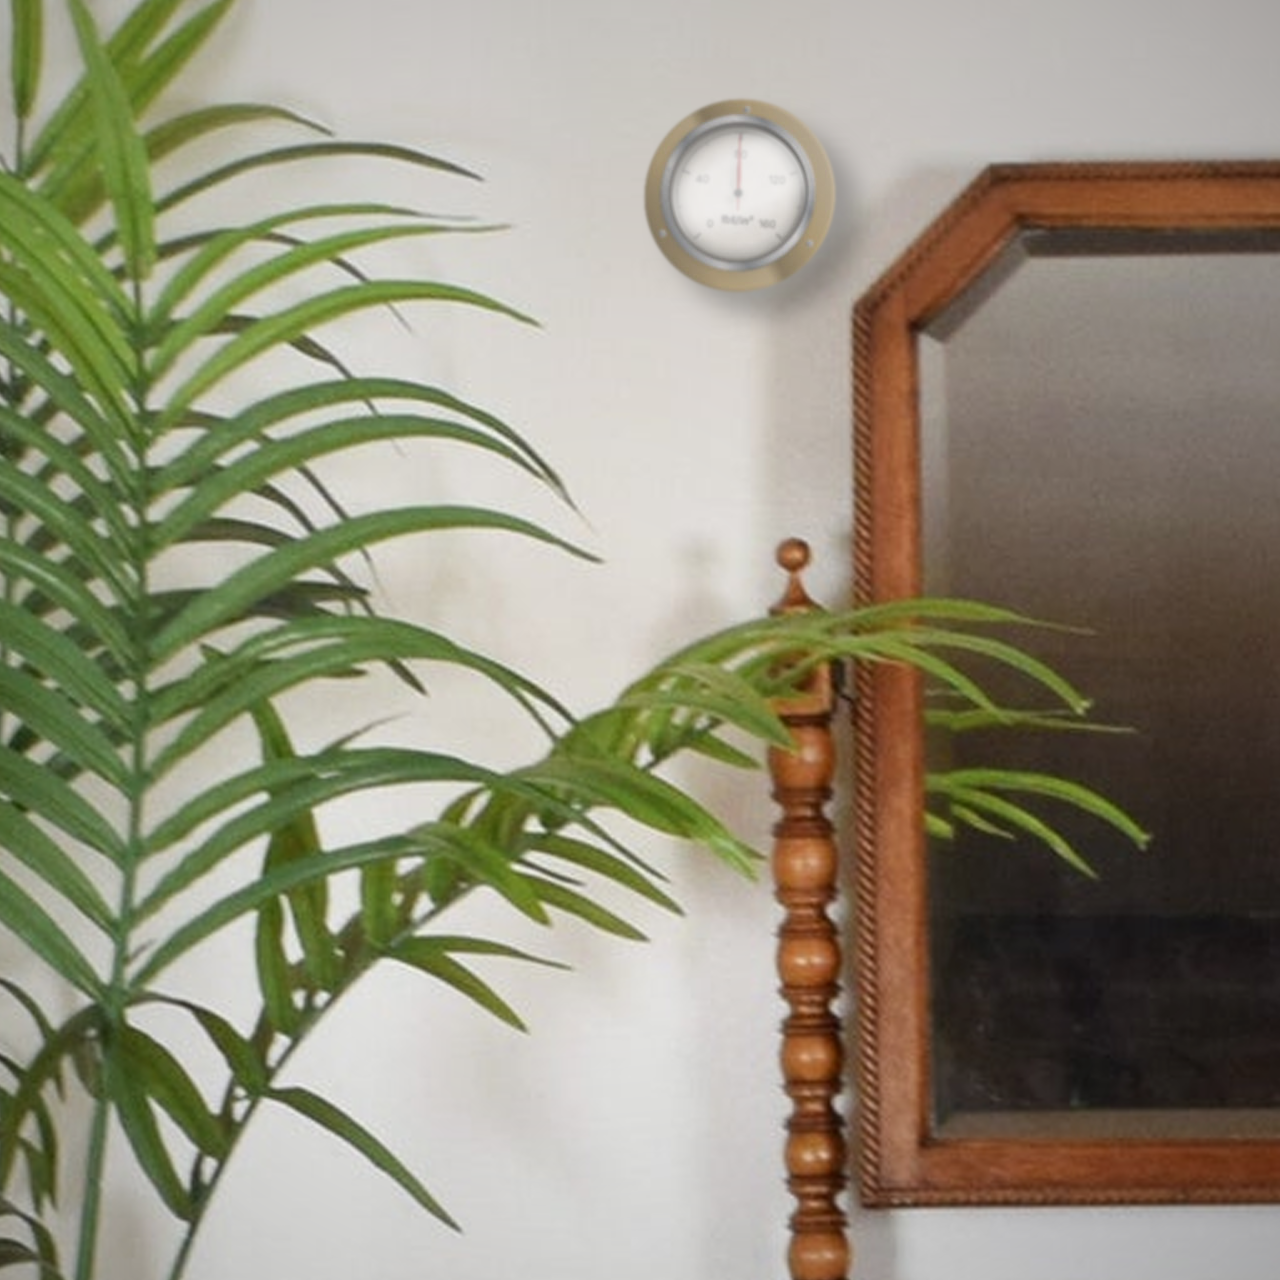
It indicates **80** psi
